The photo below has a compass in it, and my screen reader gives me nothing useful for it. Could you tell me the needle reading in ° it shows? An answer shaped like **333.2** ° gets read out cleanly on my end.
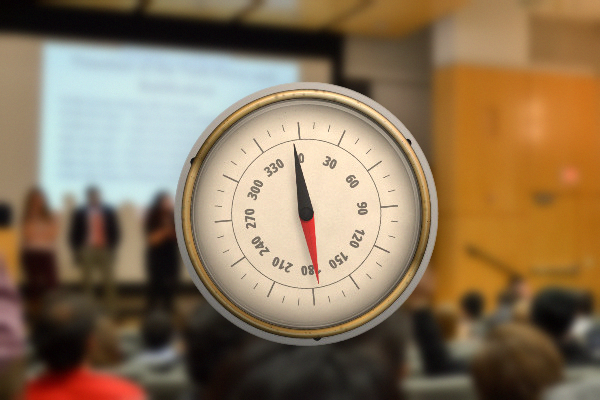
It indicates **175** °
